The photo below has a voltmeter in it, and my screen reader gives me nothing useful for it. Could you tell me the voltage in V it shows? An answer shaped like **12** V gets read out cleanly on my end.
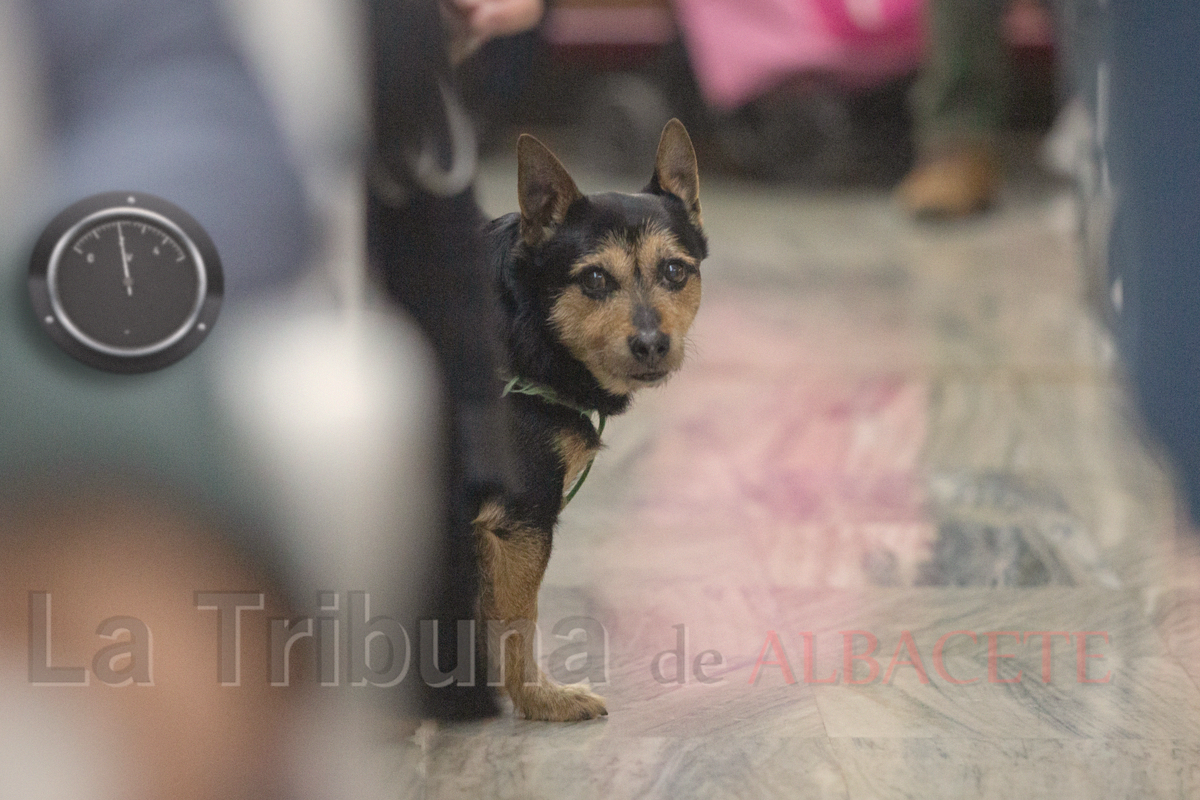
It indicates **2** V
